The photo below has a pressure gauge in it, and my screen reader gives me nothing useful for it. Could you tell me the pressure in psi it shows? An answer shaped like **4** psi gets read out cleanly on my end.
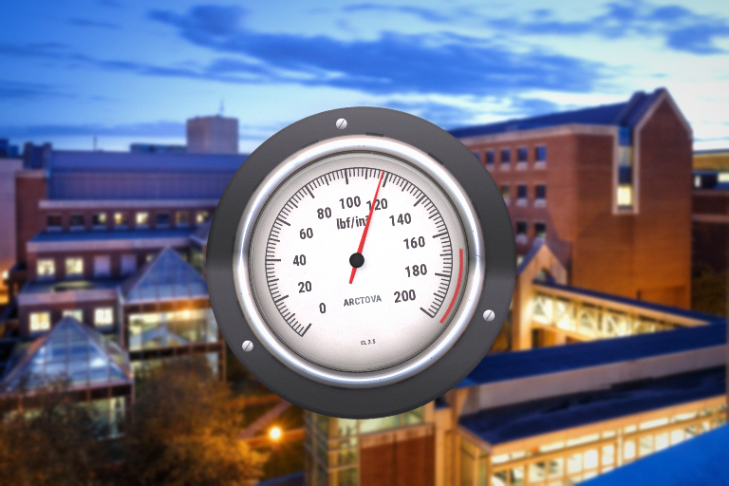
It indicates **118** psi
